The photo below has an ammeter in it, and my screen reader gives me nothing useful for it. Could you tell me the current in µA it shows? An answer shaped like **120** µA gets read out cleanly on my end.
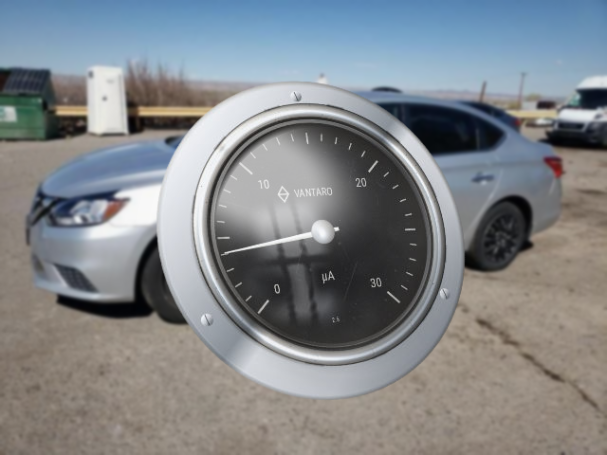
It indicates **4** µA
